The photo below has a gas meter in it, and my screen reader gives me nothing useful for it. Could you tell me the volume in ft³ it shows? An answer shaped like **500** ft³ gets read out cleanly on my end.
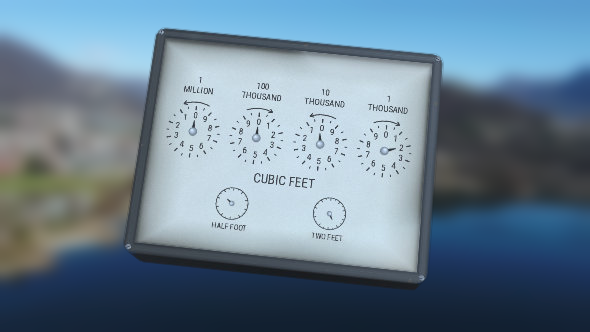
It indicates **200** ft³
